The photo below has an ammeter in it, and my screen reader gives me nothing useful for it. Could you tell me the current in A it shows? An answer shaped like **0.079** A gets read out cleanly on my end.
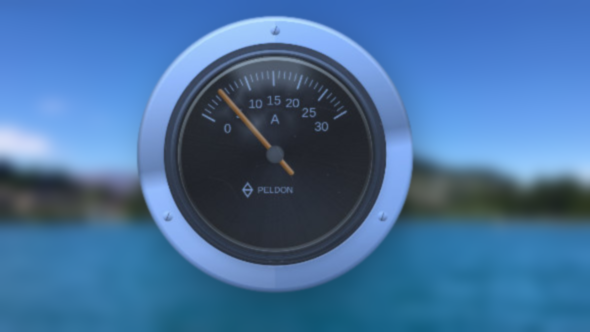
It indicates **5** A
